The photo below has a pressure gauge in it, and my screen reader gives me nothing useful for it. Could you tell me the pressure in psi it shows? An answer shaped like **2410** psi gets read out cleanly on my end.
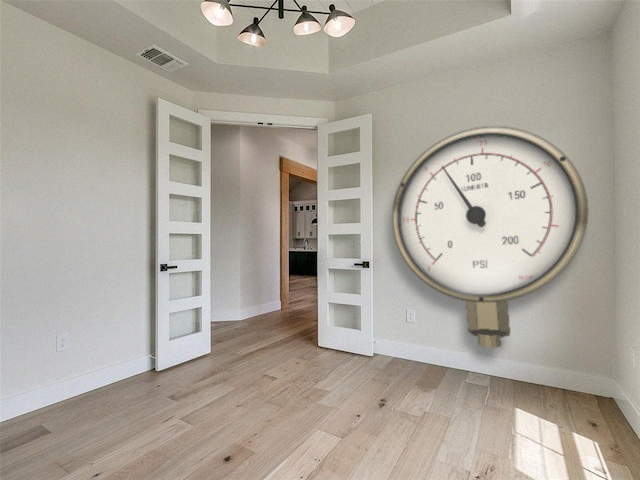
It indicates **80** psi
